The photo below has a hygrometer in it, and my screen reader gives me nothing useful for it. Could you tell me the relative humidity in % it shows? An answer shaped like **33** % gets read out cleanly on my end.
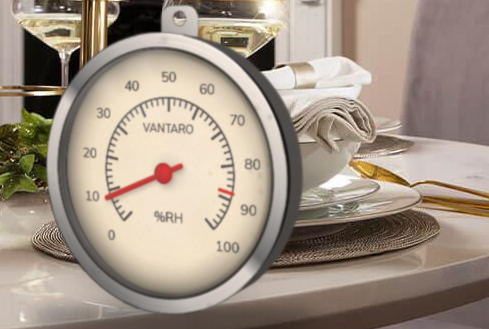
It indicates **8** %
